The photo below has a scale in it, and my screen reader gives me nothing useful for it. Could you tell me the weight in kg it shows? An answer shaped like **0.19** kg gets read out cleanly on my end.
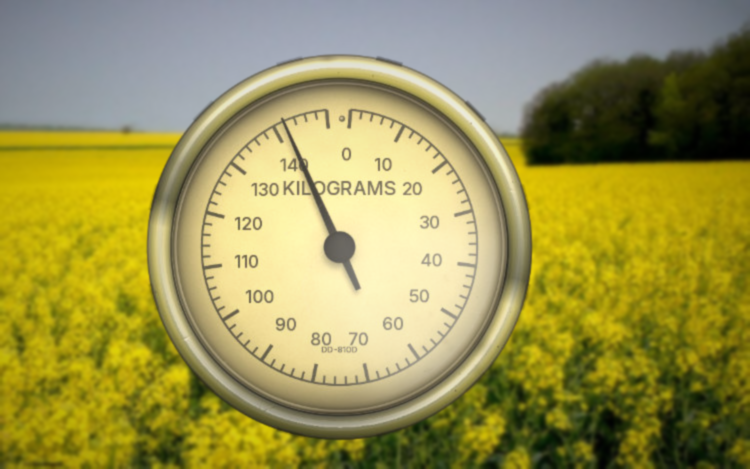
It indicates **142** kg
